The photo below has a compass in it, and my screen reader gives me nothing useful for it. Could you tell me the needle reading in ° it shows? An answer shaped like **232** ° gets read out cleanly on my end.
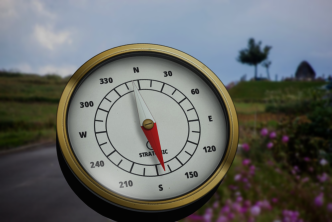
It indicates **172.5** °
